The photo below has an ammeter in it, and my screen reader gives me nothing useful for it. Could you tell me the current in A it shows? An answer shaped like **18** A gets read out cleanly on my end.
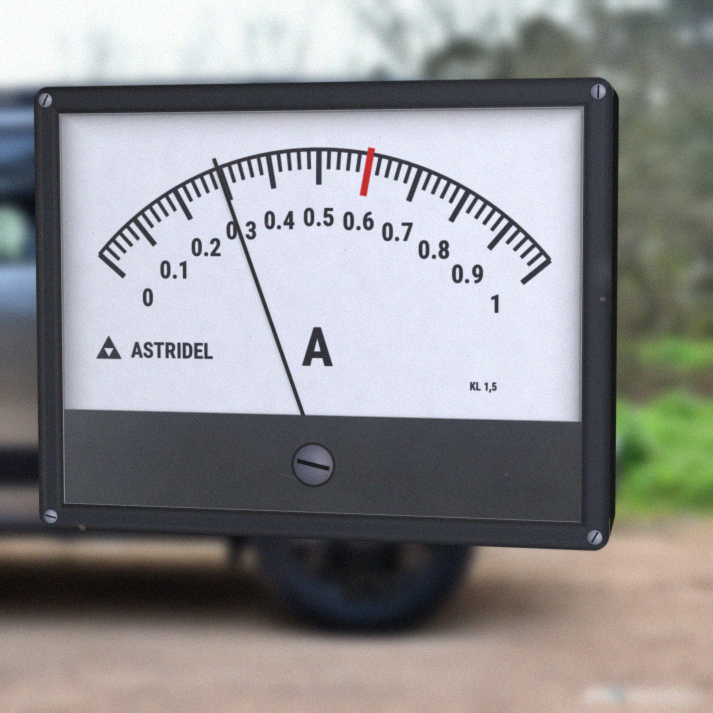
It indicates **0.3** A
